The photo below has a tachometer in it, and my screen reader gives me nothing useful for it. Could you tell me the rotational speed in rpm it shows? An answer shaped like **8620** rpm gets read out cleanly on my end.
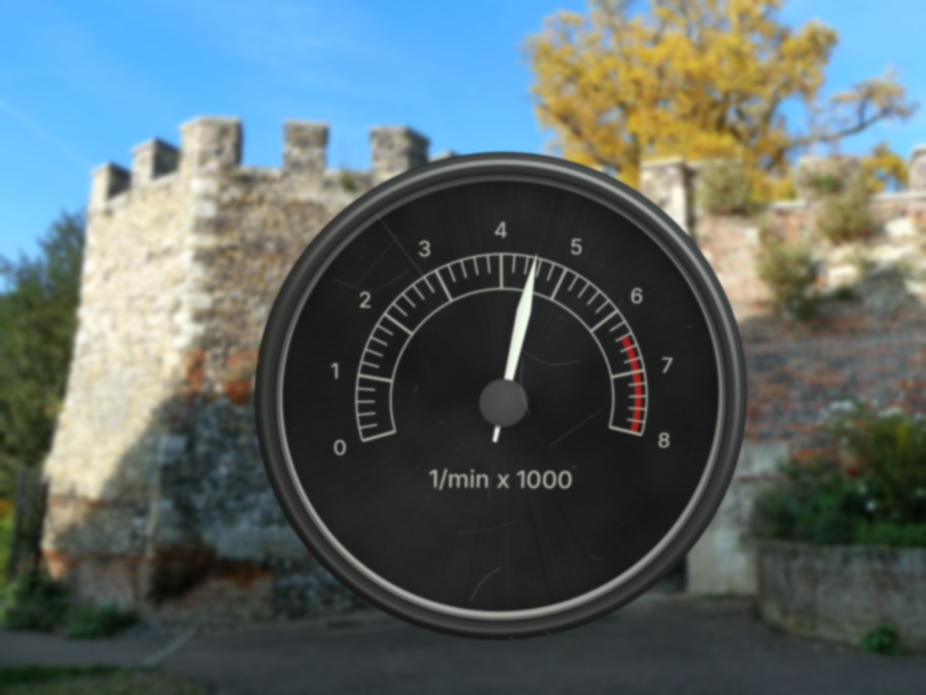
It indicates **4500** rpm
